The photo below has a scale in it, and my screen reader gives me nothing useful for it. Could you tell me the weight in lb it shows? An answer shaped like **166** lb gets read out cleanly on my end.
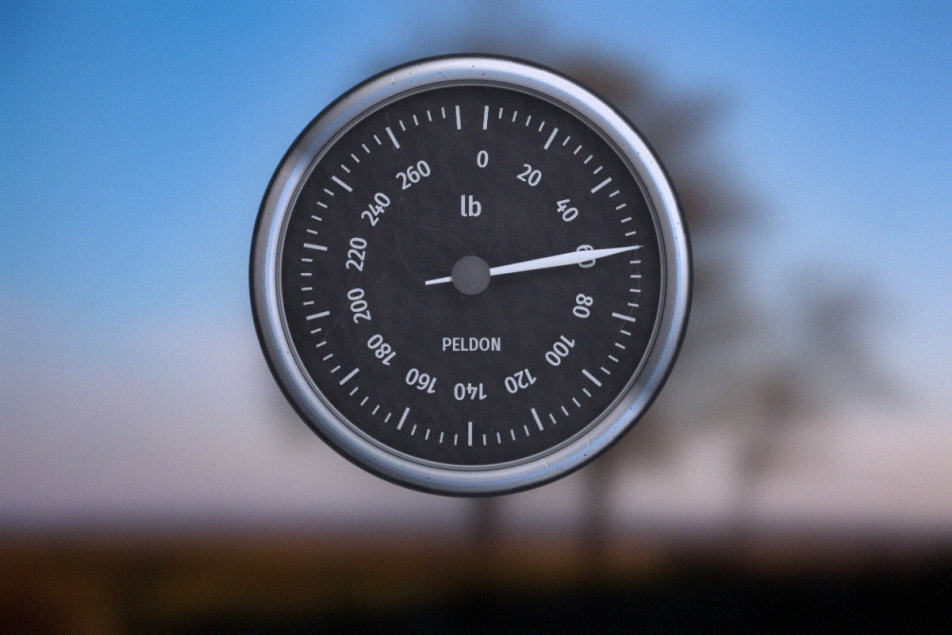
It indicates **60** lb
